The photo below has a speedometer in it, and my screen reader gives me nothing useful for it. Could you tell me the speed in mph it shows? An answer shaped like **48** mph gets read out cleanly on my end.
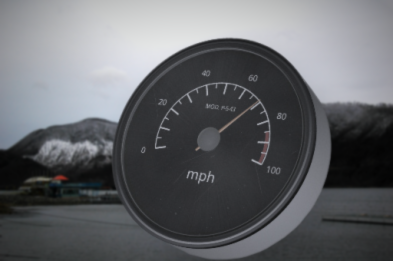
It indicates **70** mph
